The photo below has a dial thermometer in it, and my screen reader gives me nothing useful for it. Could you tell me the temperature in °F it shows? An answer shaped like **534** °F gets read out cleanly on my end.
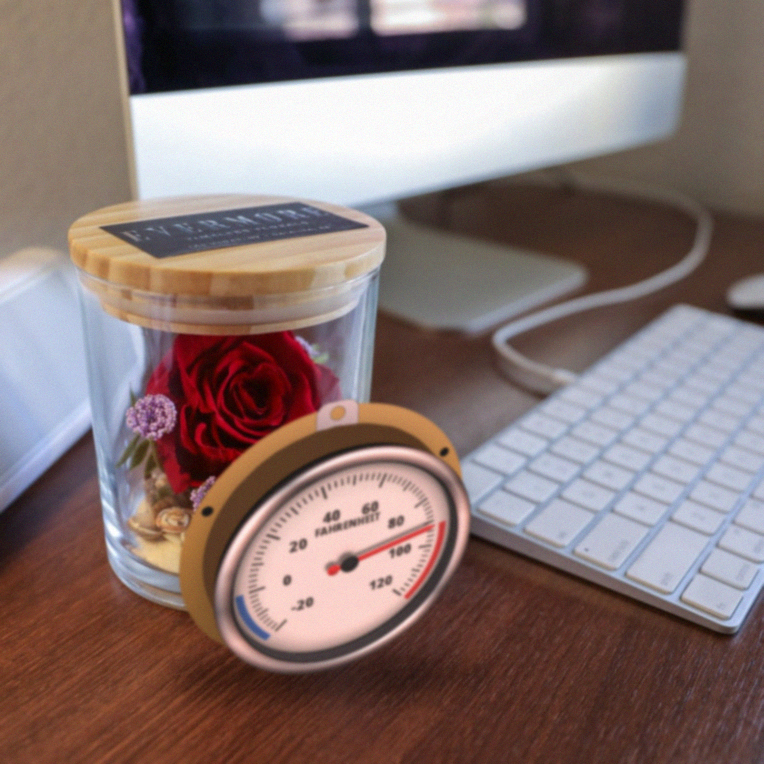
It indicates **90** °F
